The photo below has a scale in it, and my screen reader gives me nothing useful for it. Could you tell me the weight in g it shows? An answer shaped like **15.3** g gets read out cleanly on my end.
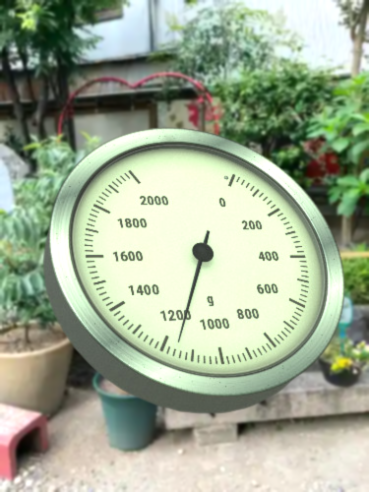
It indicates **1160** g
